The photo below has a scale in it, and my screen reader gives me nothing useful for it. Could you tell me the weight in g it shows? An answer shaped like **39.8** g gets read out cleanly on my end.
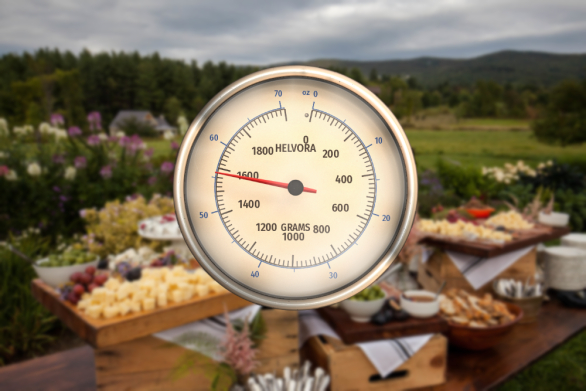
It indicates **1580** g
